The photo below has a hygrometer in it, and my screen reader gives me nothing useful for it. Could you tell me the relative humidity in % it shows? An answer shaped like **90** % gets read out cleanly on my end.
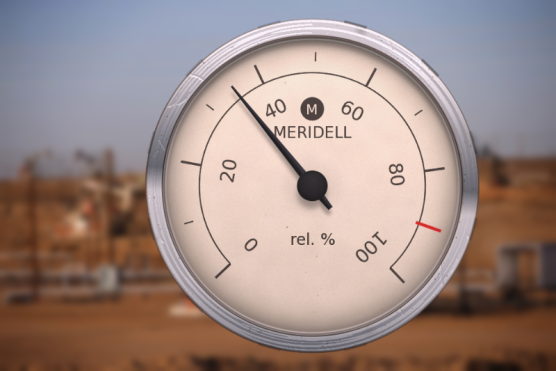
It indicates **35** %
